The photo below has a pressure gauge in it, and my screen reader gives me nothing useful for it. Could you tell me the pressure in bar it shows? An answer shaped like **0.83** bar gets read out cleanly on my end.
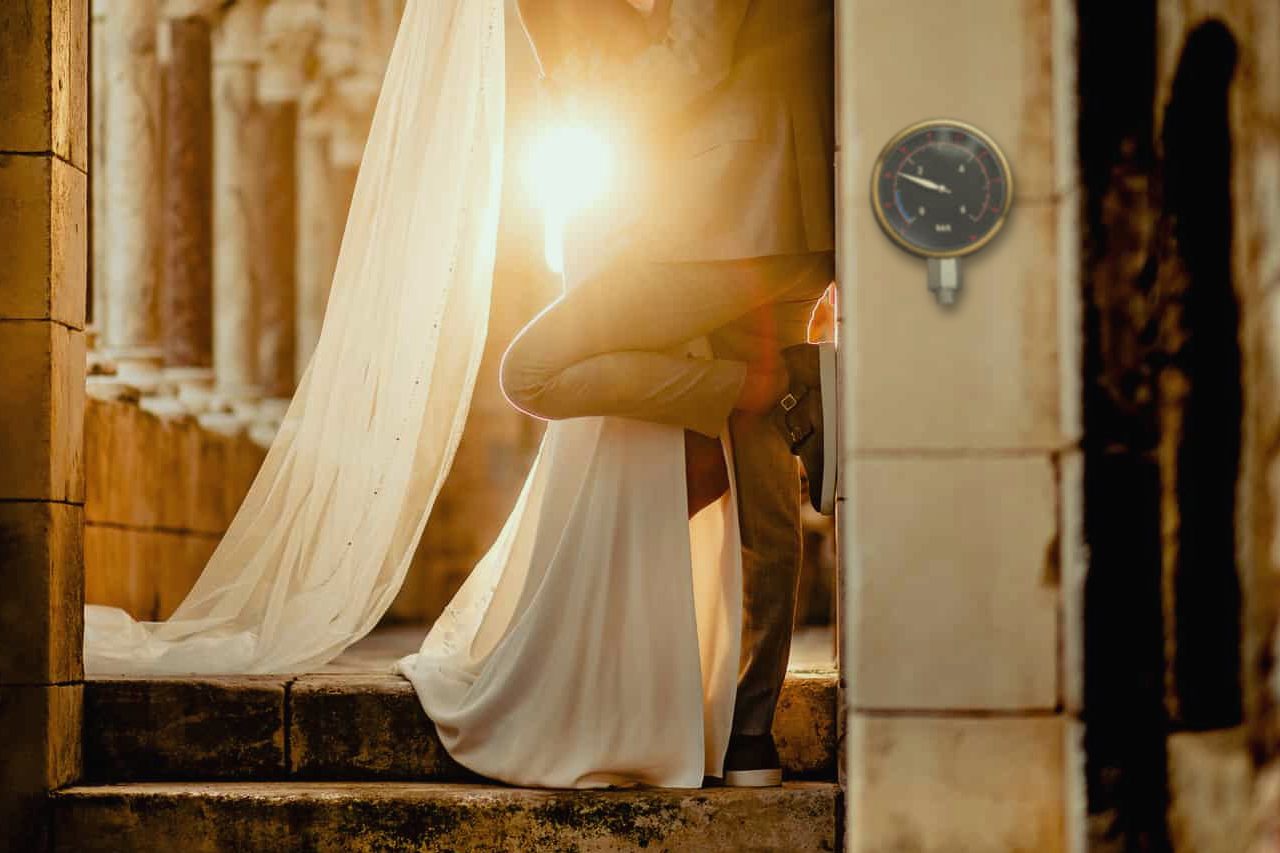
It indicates **1.5** bar
